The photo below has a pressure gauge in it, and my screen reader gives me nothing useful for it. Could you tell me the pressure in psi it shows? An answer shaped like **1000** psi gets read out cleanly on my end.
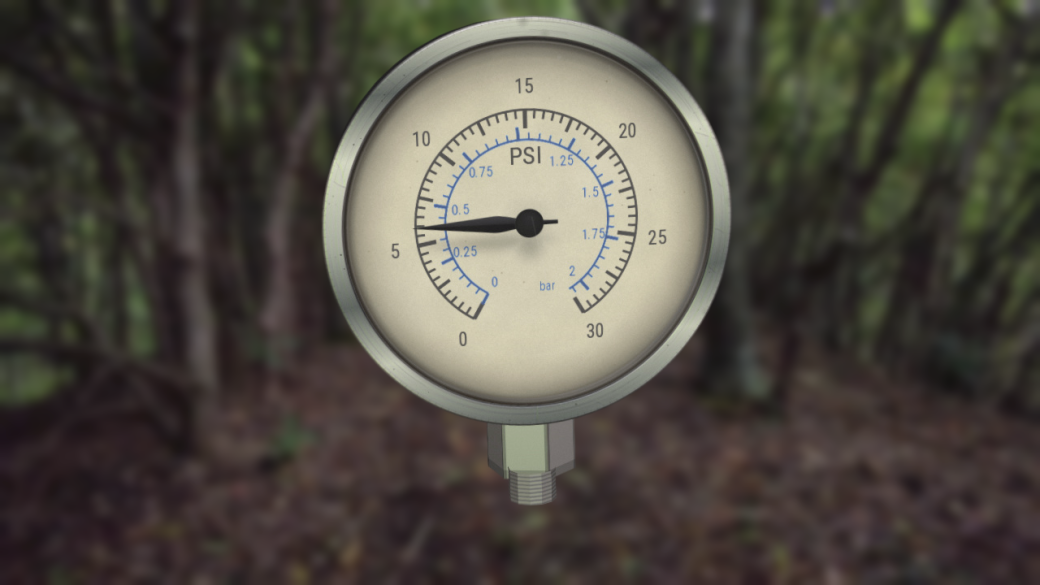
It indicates **6** psi
